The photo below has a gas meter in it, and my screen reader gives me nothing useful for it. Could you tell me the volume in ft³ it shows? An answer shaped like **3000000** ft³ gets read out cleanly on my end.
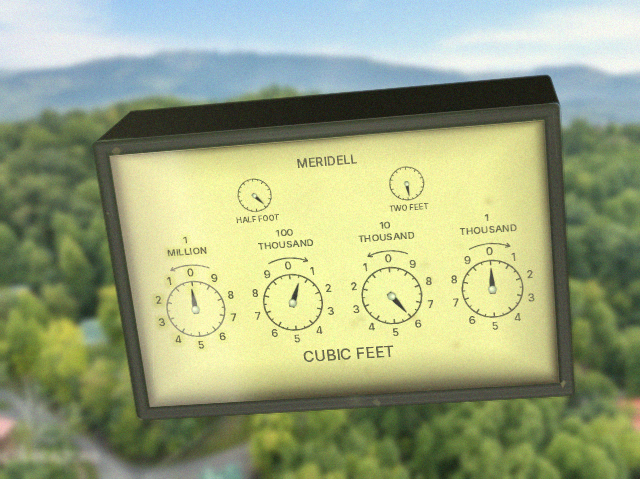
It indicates **6000** ft³
